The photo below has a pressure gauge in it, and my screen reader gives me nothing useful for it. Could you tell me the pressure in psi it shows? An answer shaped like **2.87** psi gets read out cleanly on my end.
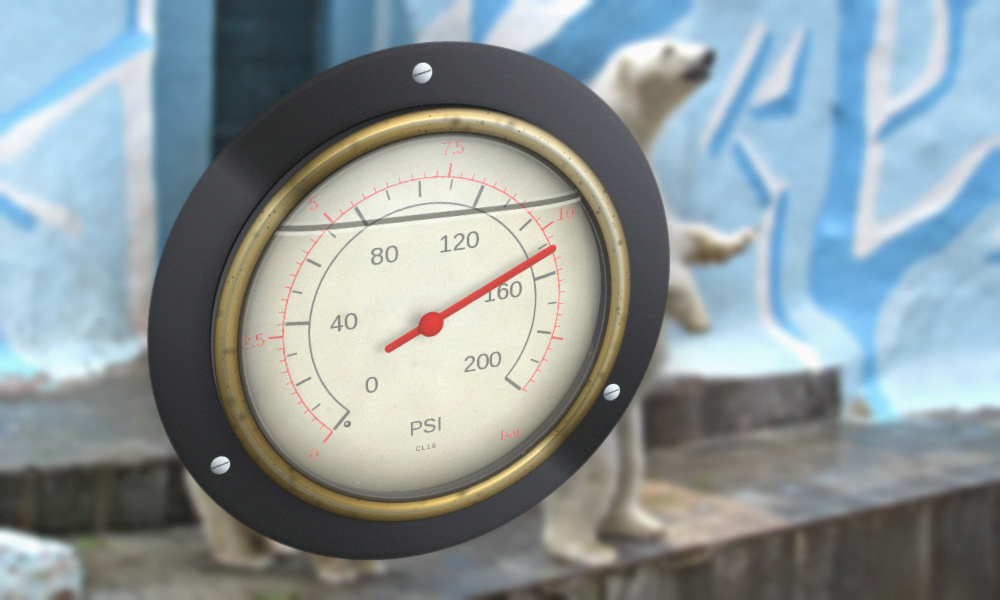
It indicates **150** psi
